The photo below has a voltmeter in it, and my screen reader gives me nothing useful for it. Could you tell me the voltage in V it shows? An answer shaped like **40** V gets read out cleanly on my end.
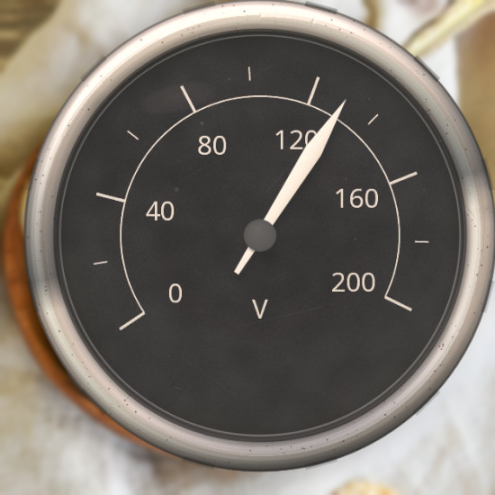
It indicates **130** V
